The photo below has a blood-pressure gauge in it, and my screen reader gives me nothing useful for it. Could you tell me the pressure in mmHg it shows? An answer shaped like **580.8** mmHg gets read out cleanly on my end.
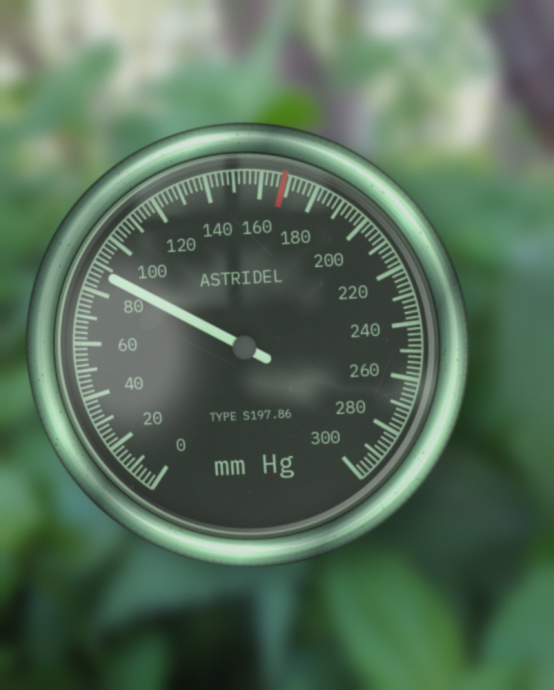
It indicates **88** mmHg
